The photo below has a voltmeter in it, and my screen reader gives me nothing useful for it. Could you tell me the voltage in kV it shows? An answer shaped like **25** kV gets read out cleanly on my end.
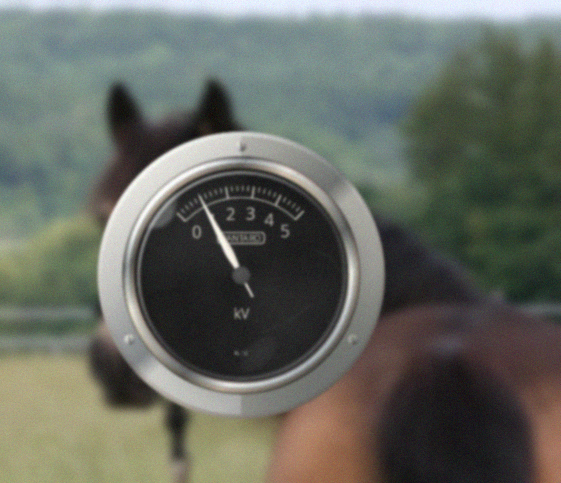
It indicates **1** kV
